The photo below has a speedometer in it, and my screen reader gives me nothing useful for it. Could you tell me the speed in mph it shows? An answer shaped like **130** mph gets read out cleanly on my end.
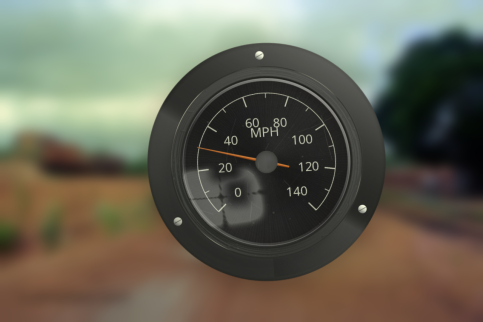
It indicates **30** mph
